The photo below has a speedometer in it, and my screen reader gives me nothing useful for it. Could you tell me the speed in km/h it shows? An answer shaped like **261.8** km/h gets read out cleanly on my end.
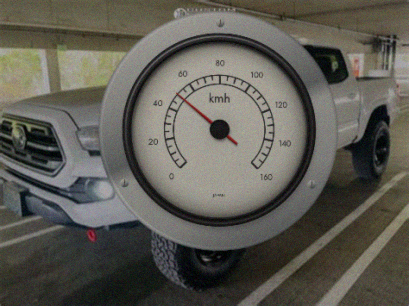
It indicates **50** km/h
